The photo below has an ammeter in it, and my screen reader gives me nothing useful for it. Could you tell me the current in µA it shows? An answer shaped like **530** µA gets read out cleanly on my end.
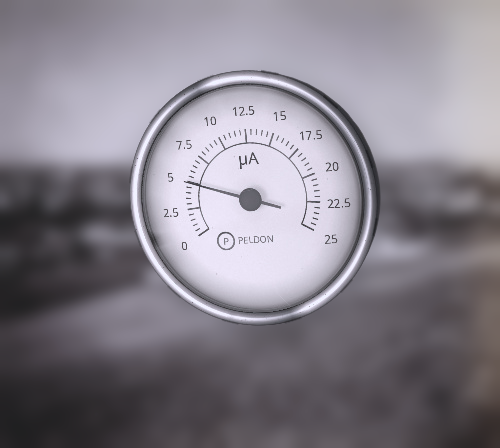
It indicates **5** µA
